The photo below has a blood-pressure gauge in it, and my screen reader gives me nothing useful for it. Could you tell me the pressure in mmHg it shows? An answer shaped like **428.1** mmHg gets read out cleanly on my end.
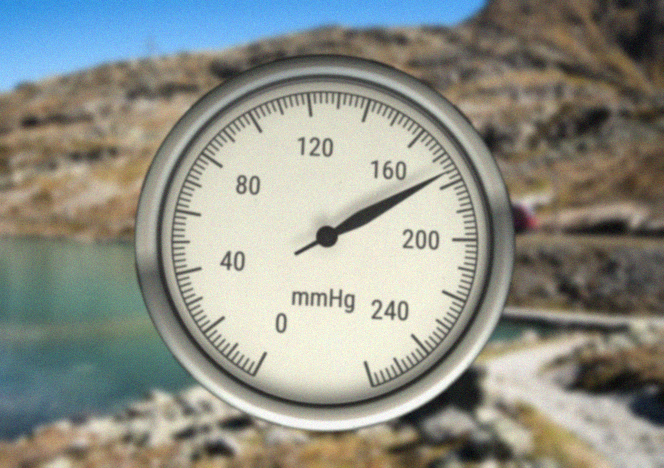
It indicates **176** mmHg
